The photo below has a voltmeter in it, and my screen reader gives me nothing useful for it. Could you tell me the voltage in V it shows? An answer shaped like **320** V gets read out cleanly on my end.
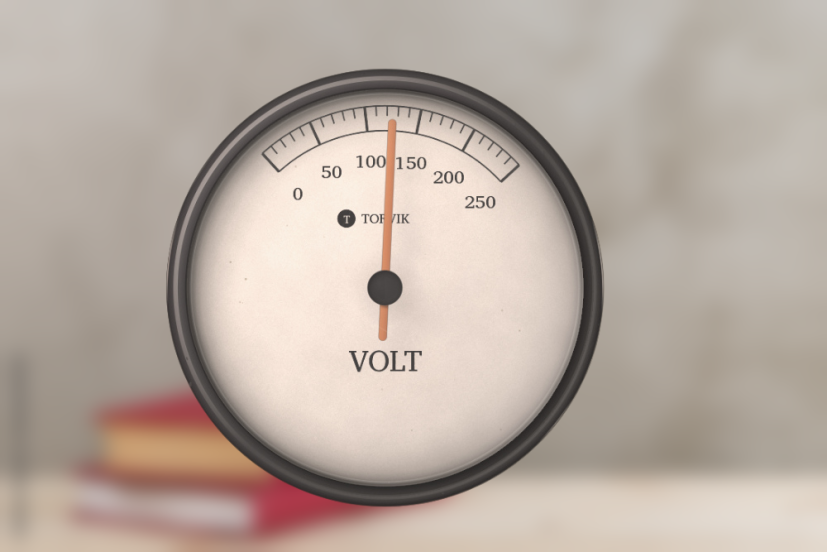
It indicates **125** V
